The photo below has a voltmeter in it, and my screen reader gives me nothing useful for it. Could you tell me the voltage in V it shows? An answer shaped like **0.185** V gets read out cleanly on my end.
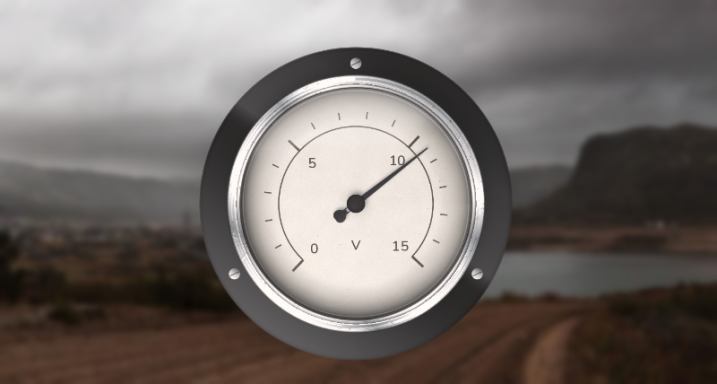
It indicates **10.5** V
